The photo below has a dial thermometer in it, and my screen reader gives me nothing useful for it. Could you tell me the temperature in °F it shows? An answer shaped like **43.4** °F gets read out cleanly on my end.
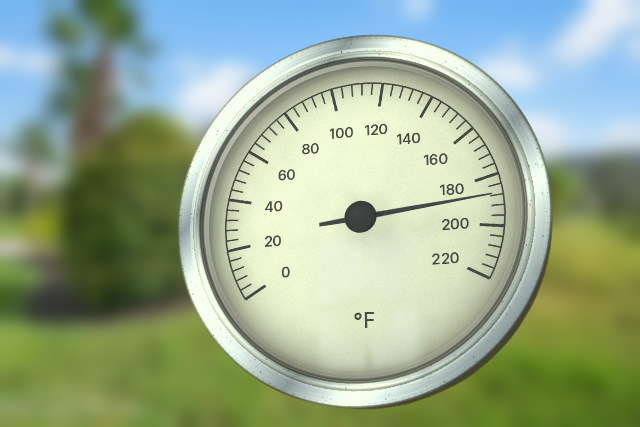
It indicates **188** °F
